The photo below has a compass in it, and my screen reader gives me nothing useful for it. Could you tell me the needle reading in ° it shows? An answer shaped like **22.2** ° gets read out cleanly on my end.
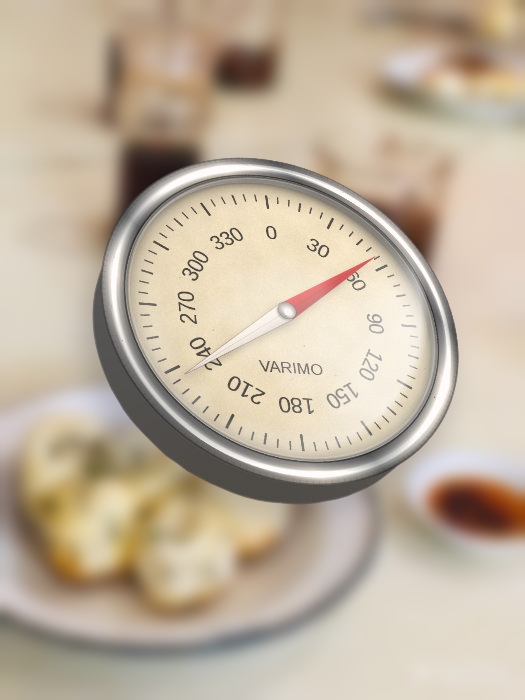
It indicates **55** °
